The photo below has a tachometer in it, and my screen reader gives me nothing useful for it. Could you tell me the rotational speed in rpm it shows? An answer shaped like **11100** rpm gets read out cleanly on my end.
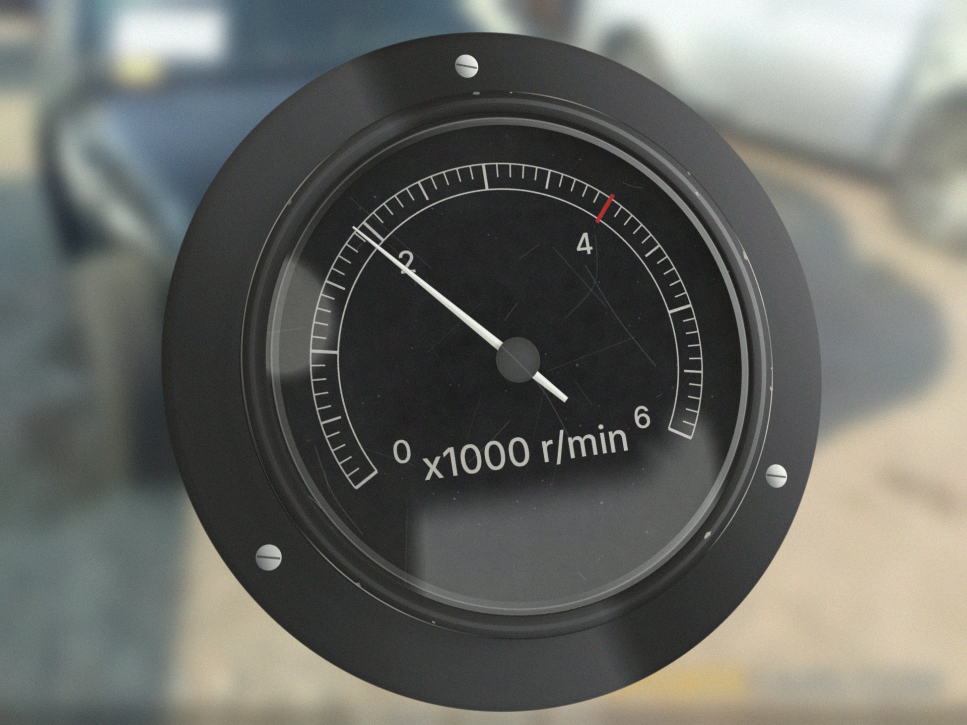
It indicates **1900** rpm
